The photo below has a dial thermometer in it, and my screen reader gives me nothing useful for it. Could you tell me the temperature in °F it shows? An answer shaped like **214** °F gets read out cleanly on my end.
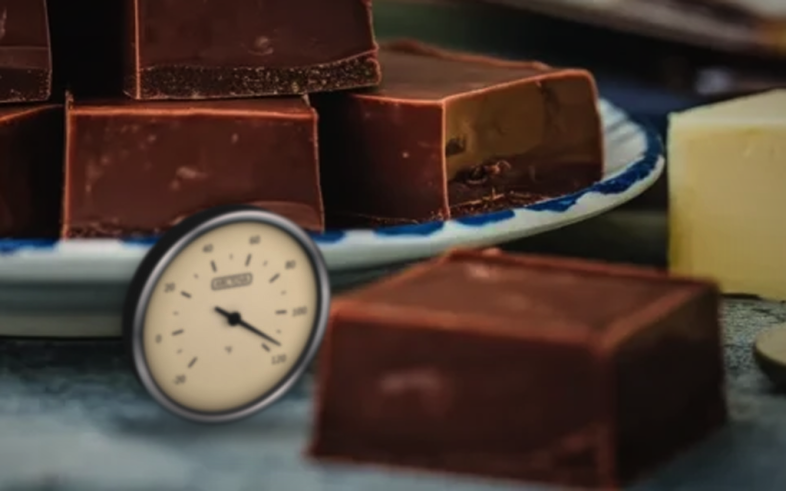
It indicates **115** °F
